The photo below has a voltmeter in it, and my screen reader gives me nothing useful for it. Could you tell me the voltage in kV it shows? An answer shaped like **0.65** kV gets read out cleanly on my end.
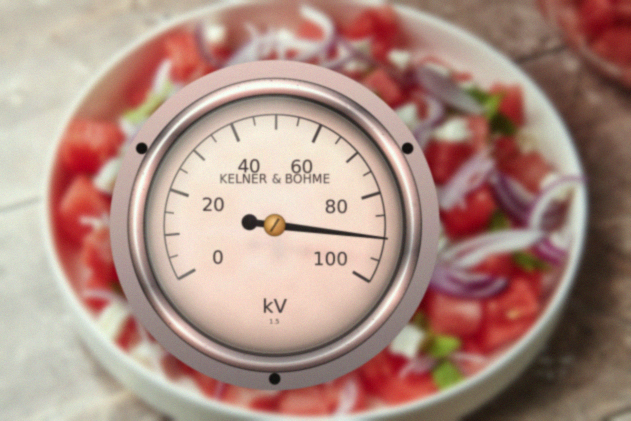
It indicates **90** kV
